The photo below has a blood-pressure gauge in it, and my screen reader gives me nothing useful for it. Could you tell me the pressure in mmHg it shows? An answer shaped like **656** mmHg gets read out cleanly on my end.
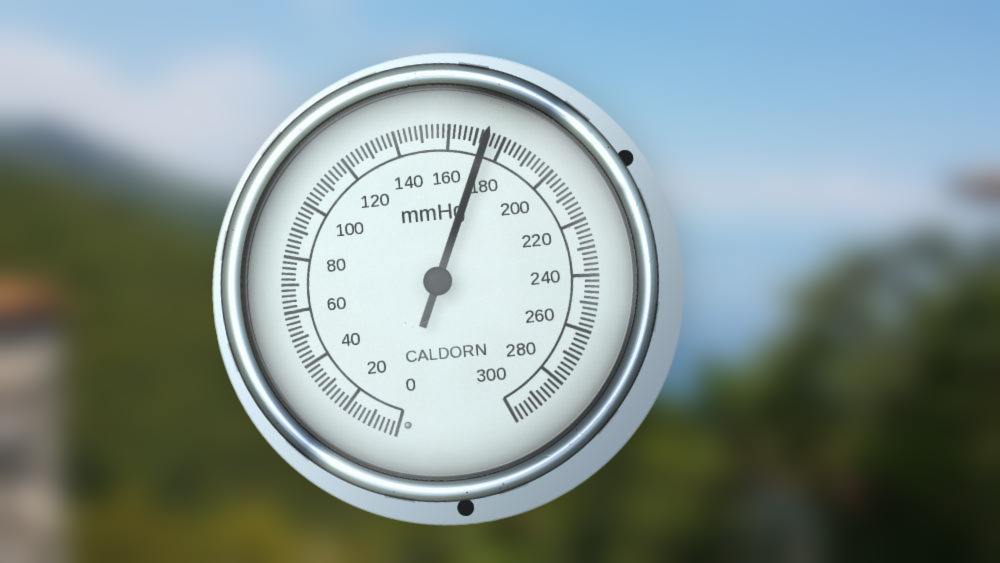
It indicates **174** mmHg
